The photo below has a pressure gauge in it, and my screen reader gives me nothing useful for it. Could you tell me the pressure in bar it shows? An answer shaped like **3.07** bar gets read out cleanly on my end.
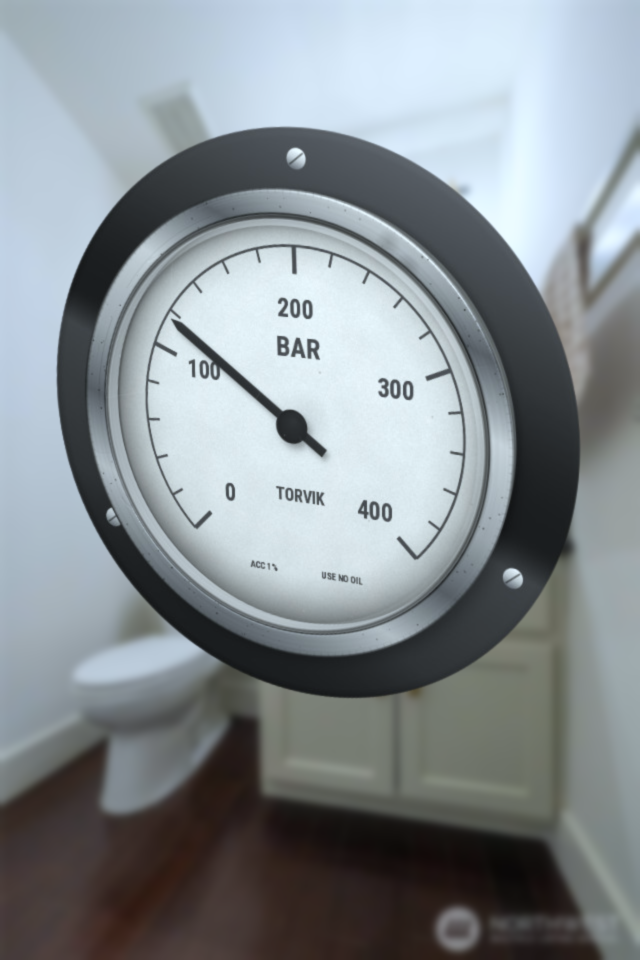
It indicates **120** bar
